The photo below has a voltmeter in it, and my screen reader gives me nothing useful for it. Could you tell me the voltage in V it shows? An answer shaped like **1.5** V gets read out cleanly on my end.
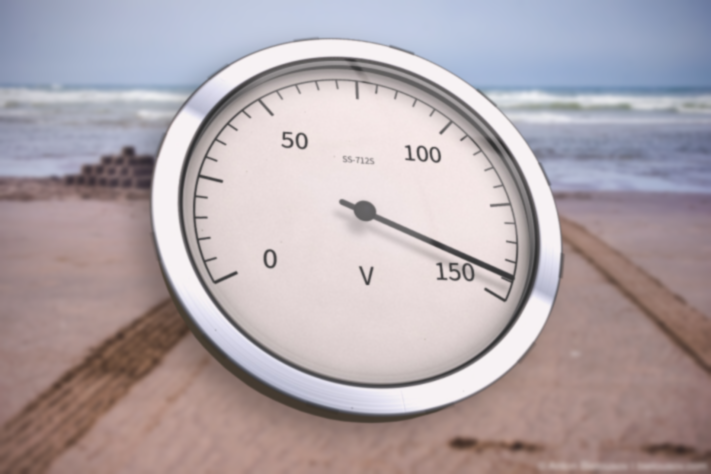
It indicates **145** V
